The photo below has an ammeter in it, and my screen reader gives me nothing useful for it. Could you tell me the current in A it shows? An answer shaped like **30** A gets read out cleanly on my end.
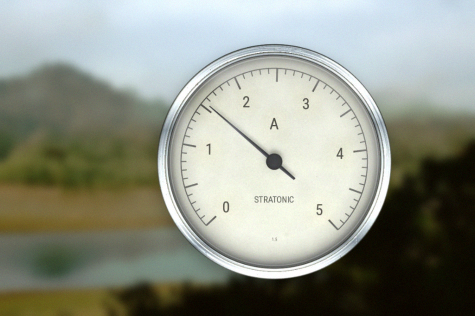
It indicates **1.55** A
